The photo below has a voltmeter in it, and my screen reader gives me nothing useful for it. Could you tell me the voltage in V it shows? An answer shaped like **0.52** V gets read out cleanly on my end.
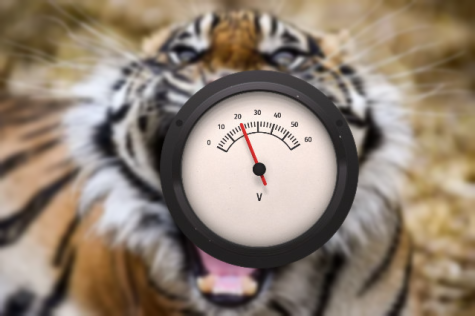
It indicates **20** V
